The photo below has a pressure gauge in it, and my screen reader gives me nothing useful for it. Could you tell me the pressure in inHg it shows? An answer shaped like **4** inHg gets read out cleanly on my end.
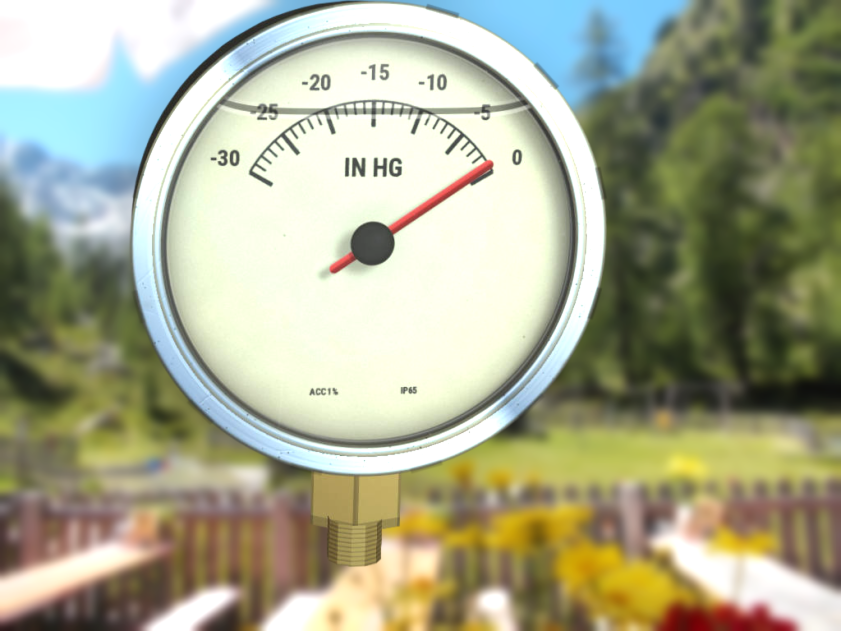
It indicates **-1** inHg
